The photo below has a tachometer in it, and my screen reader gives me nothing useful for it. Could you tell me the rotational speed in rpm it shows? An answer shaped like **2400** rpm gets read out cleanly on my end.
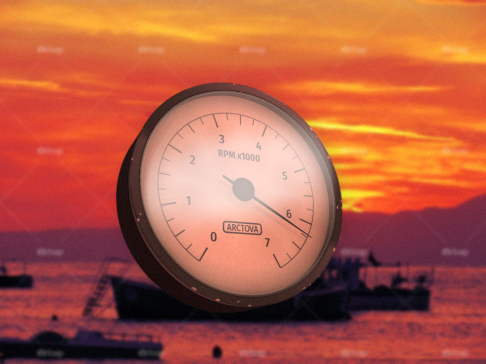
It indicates **6250** rpm
